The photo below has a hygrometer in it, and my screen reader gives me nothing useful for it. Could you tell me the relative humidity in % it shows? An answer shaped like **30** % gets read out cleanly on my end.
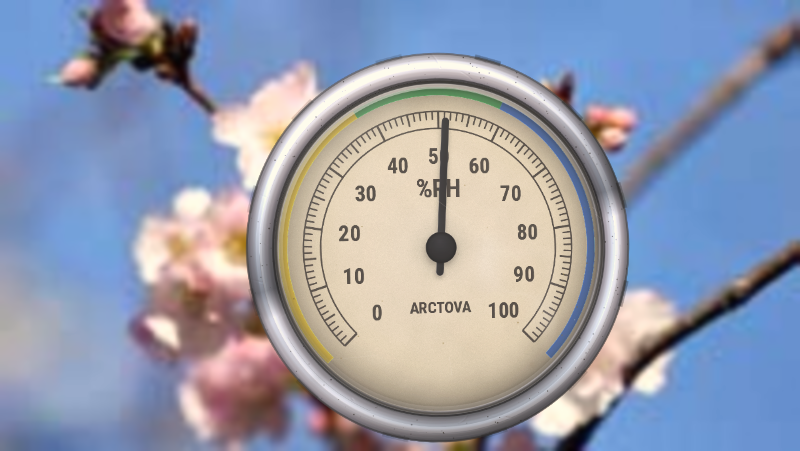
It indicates **51** %
